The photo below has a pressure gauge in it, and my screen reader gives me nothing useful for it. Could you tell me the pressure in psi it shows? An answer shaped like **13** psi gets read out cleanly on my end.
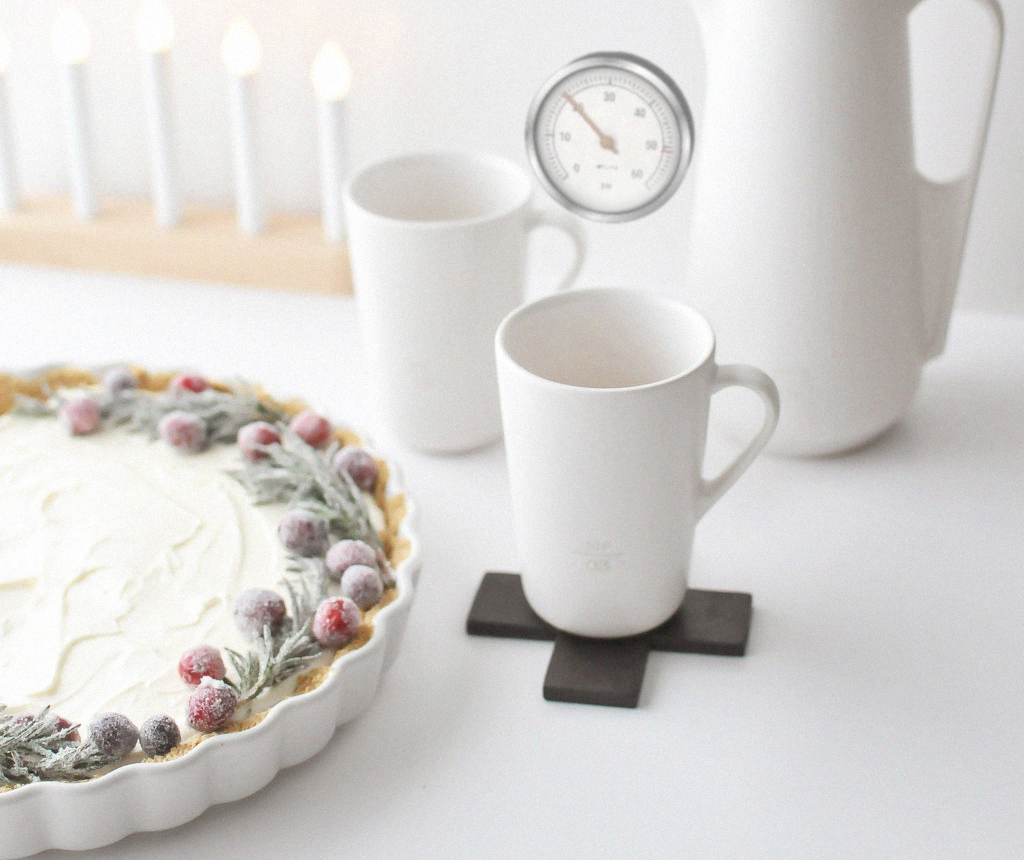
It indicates **20** psi
